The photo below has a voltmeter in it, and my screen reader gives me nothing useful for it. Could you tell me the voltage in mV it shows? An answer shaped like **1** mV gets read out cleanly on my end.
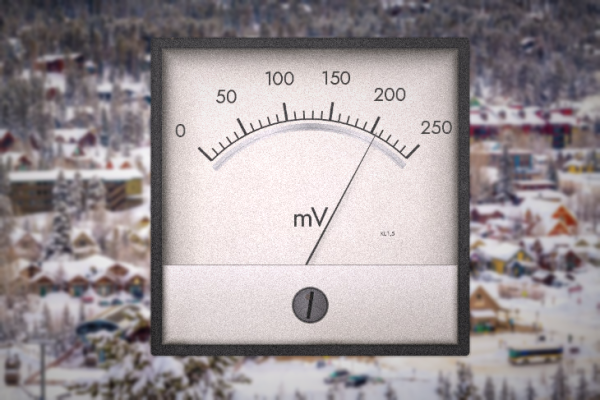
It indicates **205** mV
